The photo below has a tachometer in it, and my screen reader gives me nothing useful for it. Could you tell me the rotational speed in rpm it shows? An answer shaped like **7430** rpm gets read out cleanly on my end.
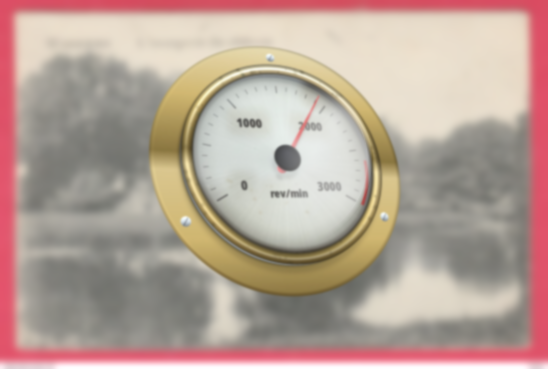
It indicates **1900** rpm
